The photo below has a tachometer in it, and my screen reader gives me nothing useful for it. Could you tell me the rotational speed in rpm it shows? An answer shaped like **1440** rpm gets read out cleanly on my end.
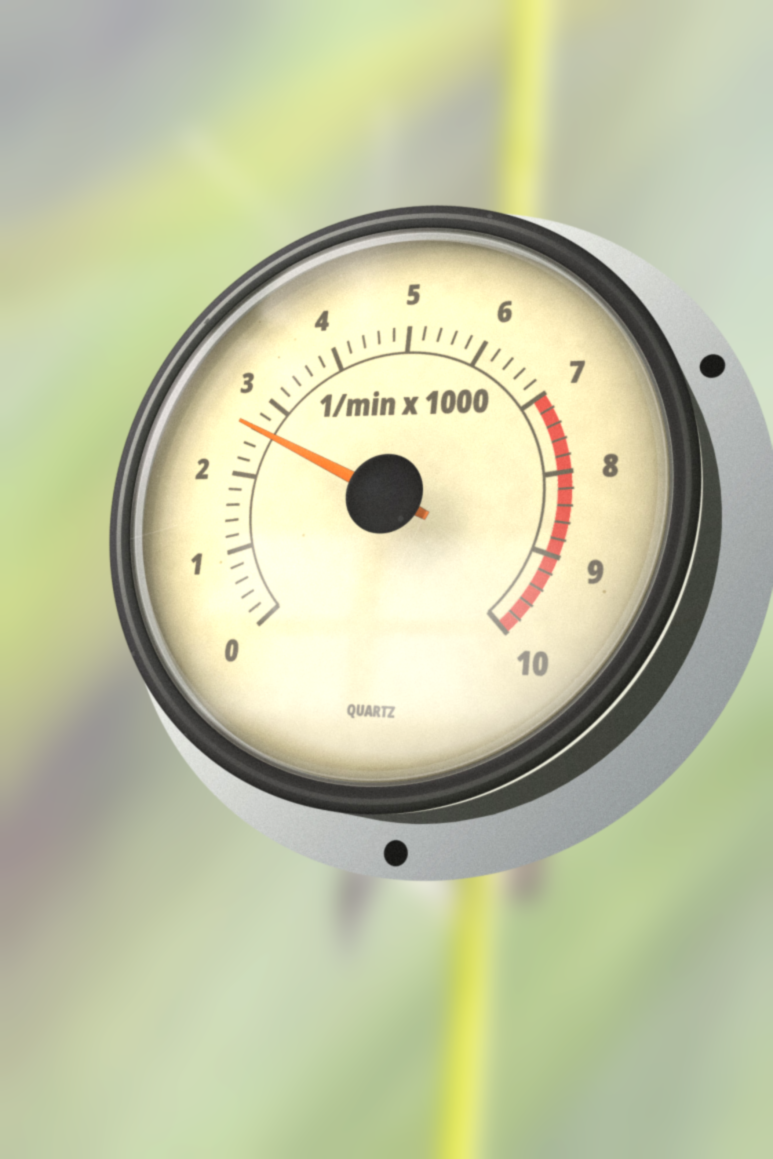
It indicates **2600** rpm
